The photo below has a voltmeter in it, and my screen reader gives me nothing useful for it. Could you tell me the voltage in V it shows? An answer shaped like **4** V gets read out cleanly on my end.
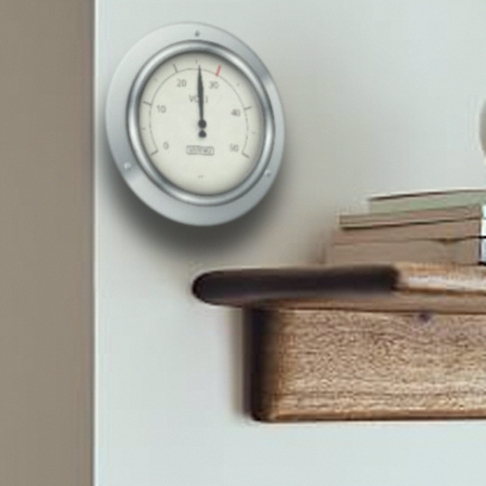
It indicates **25** V
